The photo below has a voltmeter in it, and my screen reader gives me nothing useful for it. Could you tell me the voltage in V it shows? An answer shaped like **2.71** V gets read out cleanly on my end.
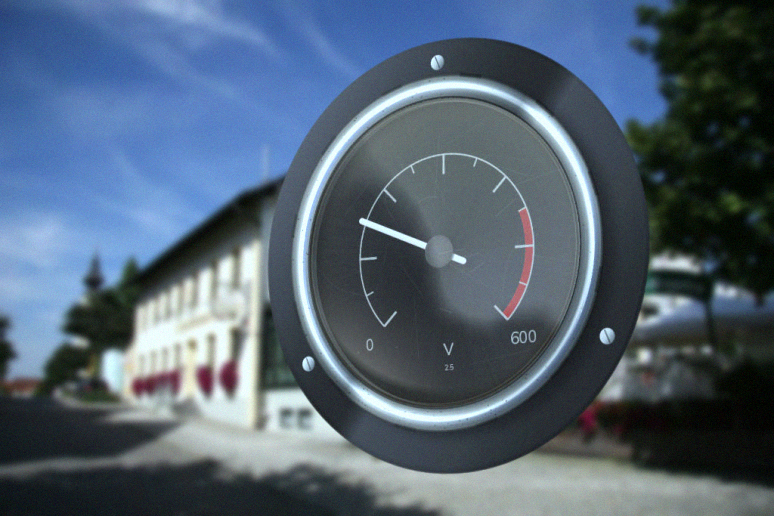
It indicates **150** V
